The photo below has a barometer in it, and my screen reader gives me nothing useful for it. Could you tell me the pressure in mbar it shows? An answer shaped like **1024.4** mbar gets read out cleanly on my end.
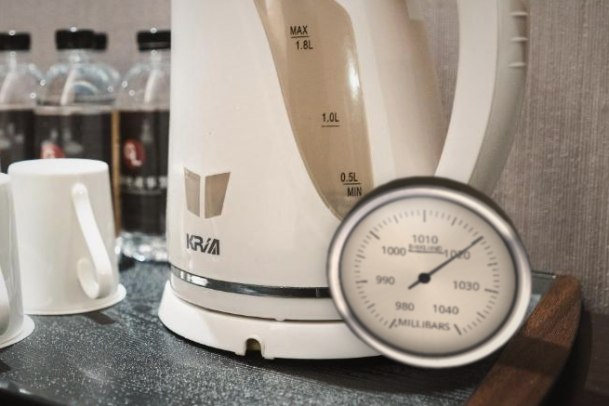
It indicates **1020** mbar
